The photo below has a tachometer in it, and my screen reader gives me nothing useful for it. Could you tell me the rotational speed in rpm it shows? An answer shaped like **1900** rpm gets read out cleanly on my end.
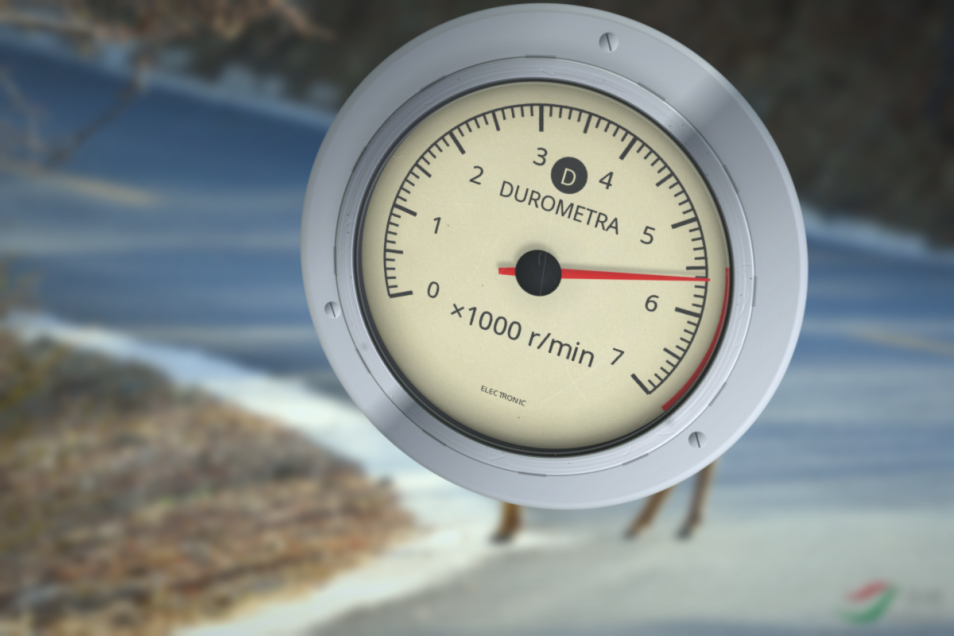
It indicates **5600** rpm
